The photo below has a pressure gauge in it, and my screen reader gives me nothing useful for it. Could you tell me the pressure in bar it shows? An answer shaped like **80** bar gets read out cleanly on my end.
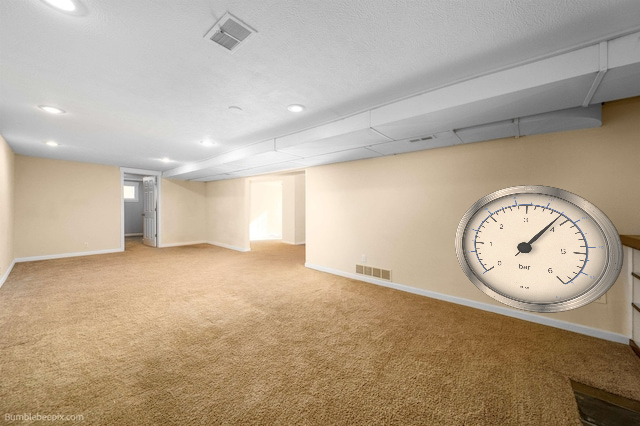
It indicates **3.8** bar
